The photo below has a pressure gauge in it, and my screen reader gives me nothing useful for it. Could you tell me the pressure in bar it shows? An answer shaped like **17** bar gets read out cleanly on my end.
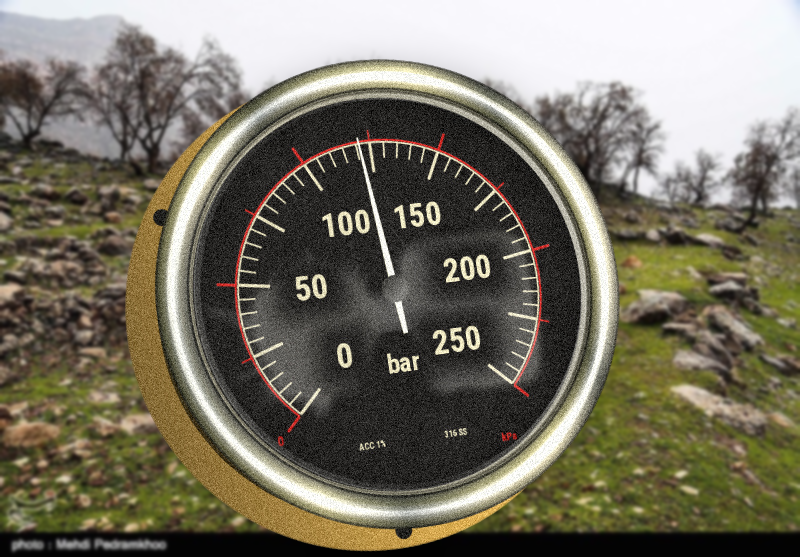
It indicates **120** bar
